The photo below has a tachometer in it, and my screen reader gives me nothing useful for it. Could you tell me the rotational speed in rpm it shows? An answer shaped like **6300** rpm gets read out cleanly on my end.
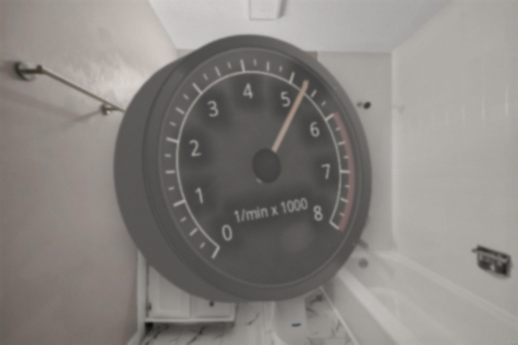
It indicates **5250** rpm
